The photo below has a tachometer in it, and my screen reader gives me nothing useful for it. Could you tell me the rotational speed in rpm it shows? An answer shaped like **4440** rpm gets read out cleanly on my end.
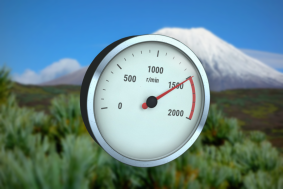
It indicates **1500** rpm
